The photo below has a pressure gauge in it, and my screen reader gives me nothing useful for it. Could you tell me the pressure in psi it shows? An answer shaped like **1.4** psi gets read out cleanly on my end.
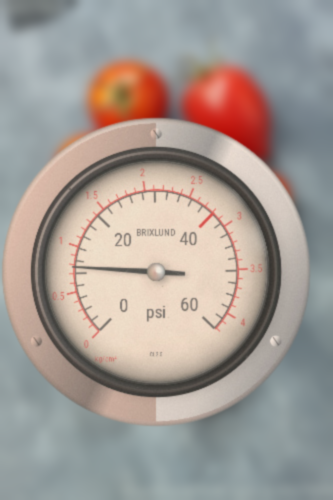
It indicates **11** psi
